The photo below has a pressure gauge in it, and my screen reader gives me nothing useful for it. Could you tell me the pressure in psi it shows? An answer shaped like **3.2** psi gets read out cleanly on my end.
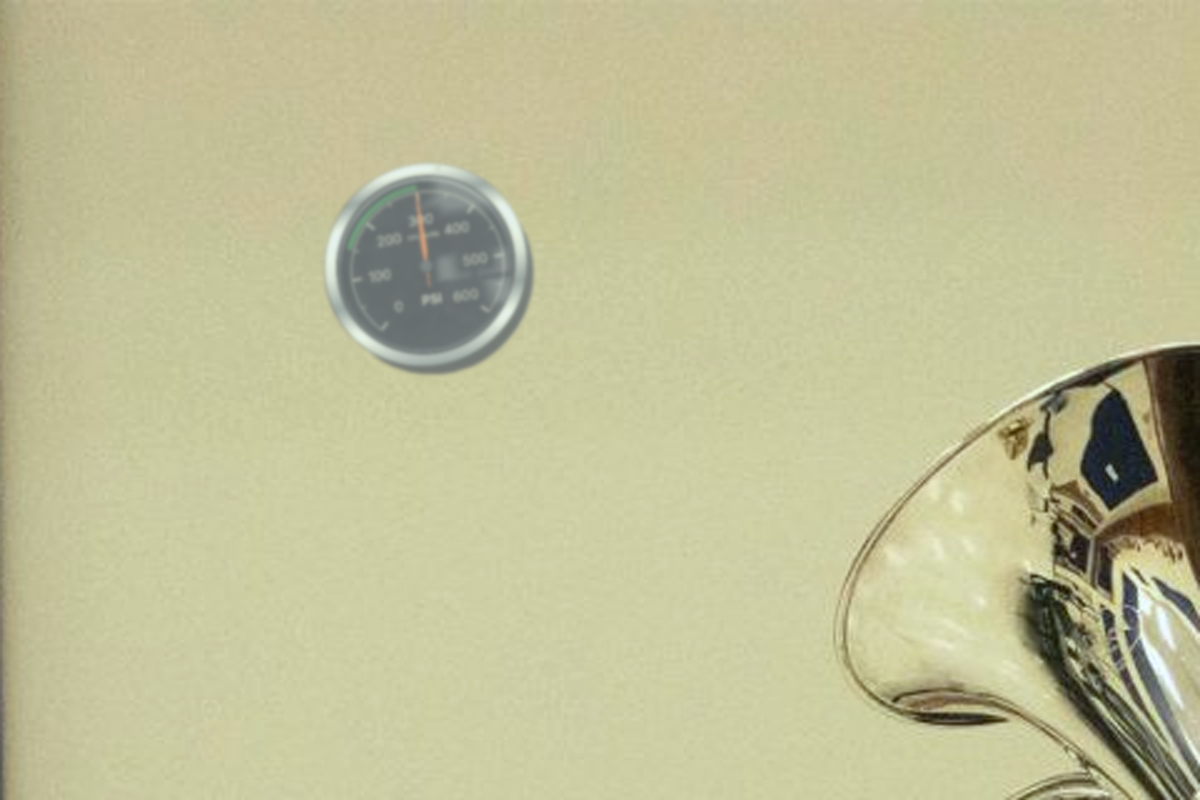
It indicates **300** psi
